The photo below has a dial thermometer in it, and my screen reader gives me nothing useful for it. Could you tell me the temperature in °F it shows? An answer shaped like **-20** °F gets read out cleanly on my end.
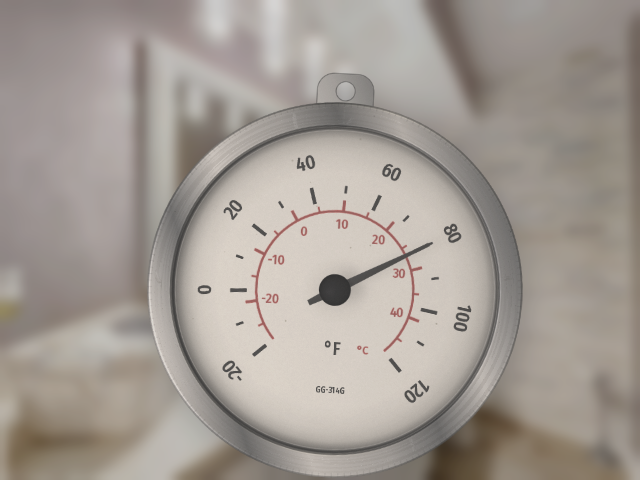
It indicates **80** °F
